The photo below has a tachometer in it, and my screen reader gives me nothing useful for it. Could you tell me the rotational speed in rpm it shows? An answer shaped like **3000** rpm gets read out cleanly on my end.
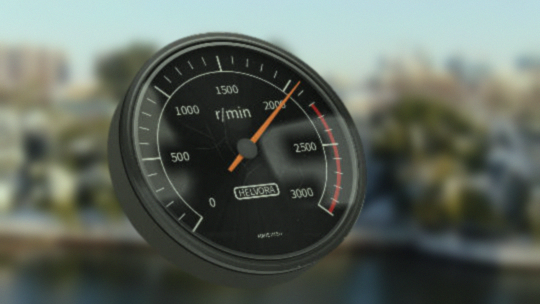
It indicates **2050** rpm
